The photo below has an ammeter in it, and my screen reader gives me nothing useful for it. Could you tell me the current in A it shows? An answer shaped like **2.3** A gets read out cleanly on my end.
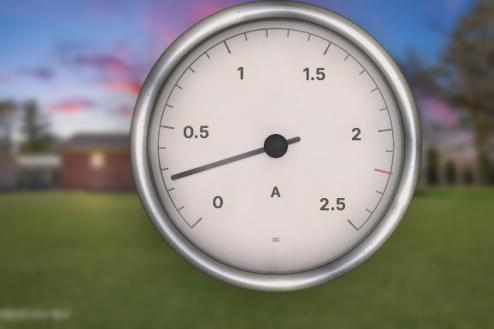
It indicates **0.25** A
